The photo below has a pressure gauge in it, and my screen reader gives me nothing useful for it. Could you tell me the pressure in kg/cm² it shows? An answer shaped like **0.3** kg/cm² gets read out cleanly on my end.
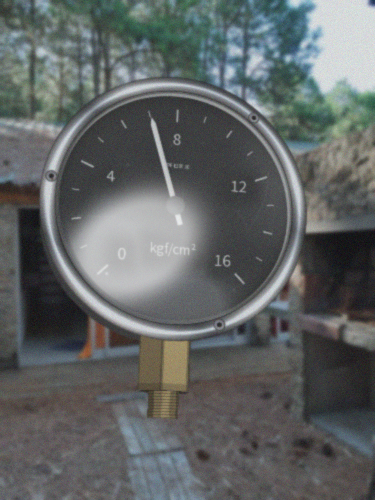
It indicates **7** kg/cm²
